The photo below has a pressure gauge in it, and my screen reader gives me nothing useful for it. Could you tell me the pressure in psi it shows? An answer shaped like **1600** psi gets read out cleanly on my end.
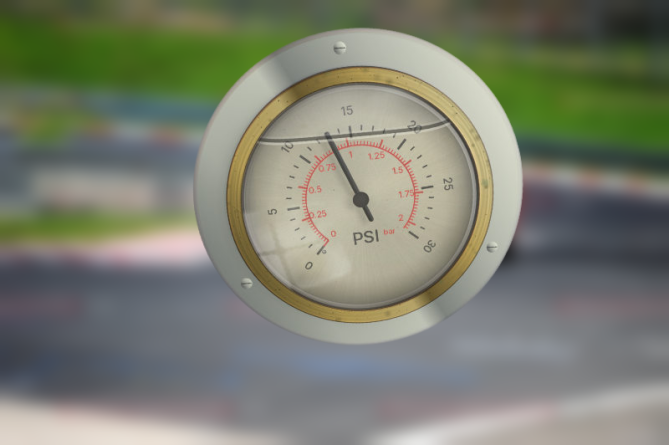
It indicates **13** psi
